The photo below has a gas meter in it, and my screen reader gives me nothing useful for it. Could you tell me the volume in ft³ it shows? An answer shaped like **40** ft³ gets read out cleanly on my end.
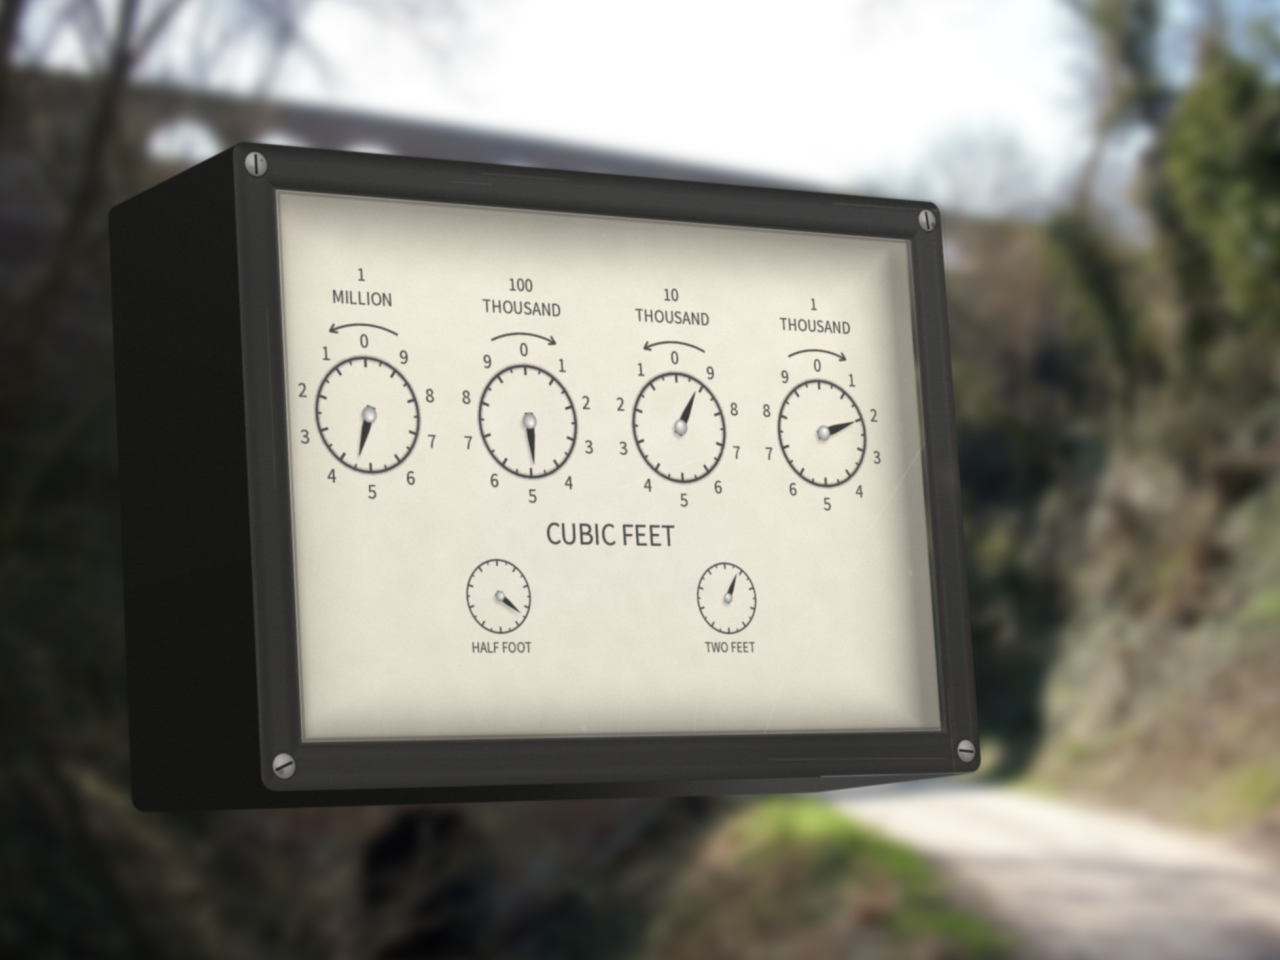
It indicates **449200** ft³
